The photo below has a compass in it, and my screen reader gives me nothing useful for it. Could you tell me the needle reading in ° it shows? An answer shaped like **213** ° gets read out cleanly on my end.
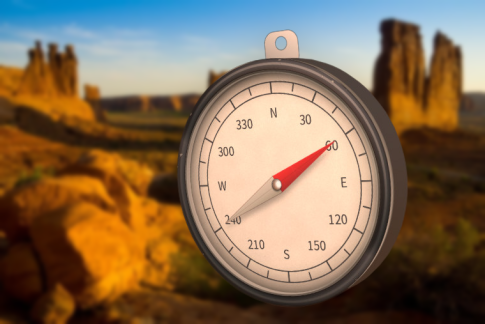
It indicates **60** °
